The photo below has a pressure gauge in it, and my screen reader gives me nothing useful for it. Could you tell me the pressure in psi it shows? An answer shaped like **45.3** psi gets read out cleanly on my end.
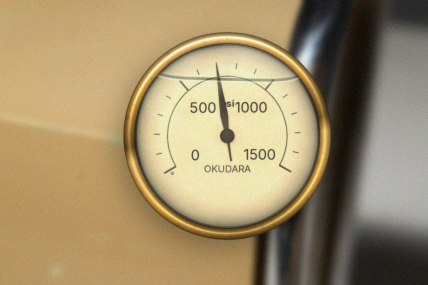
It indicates **700** psi
